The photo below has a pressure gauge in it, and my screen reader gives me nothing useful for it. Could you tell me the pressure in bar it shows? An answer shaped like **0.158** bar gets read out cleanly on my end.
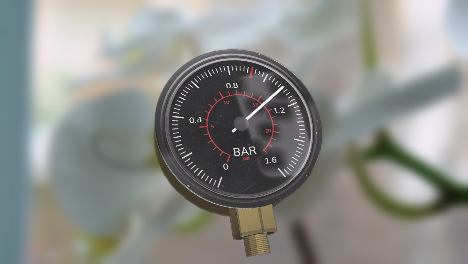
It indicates **1.1** bar
